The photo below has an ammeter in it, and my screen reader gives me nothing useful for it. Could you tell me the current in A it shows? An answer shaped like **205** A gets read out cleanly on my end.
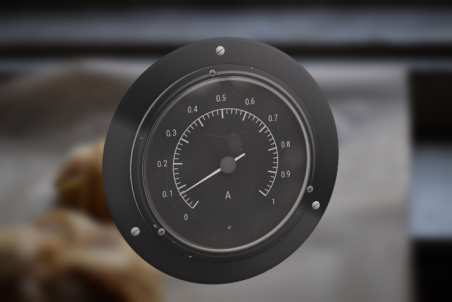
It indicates **0.08** A
